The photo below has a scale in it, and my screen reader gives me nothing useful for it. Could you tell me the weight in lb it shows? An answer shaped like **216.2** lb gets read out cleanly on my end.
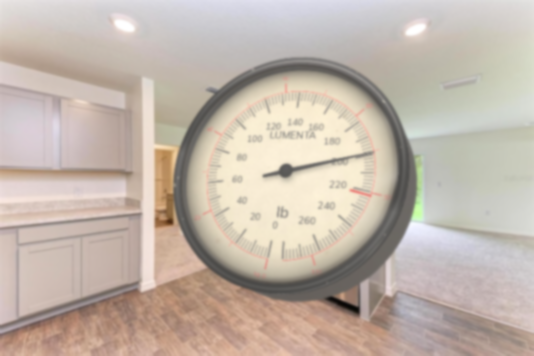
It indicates **200** lb
